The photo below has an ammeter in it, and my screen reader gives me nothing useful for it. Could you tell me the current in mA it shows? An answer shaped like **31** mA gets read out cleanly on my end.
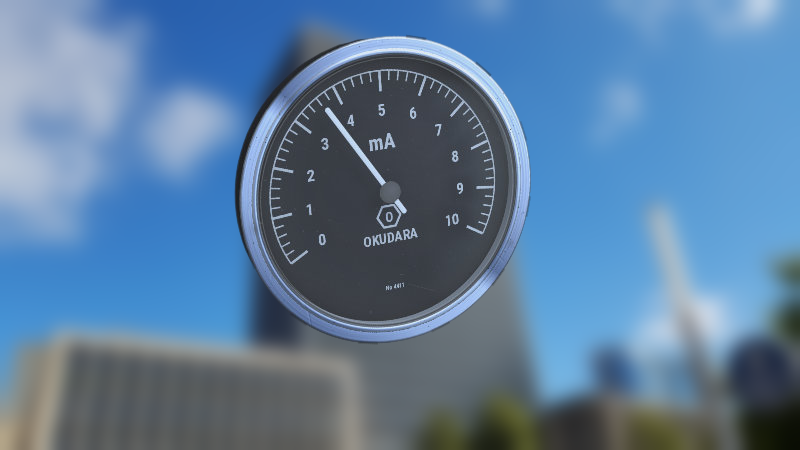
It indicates **3.6** mA
